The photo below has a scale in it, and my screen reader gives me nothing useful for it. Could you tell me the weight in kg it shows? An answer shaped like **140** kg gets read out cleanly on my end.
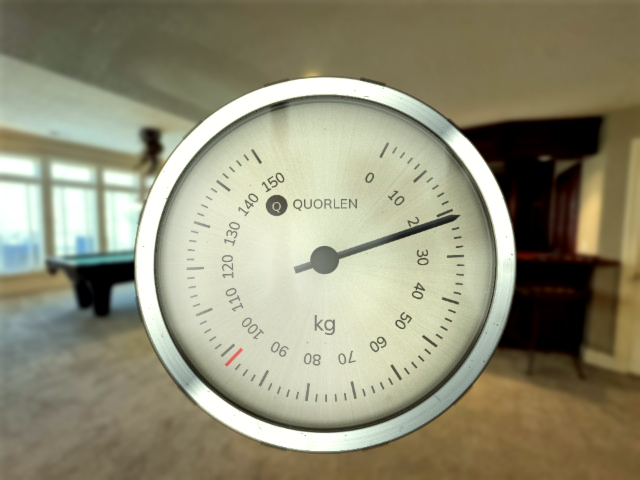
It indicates **22** kg
